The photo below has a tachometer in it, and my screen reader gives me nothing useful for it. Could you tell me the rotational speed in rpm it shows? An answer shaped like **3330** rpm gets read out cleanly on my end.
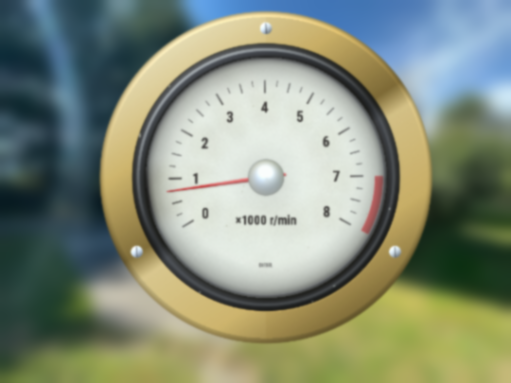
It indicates **750** rpm
